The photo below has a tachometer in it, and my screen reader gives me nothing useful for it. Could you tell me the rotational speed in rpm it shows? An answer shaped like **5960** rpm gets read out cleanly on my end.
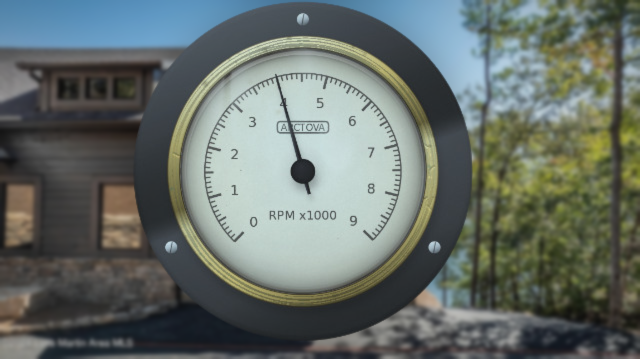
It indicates **4000** rpm
